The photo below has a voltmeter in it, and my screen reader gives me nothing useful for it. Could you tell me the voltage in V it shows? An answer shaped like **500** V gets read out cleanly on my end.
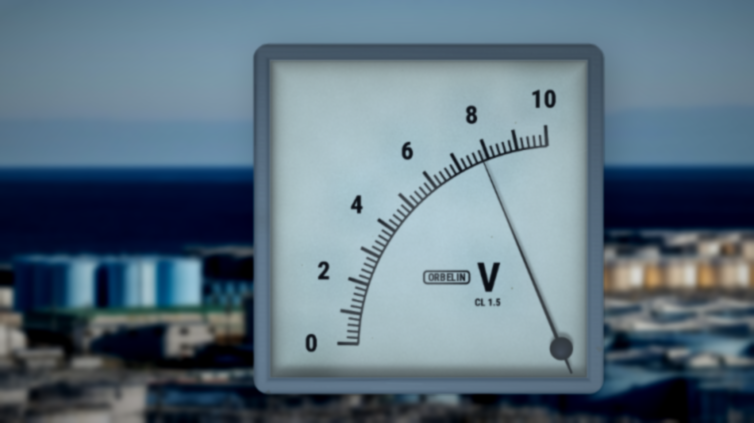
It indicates **7.8** V
